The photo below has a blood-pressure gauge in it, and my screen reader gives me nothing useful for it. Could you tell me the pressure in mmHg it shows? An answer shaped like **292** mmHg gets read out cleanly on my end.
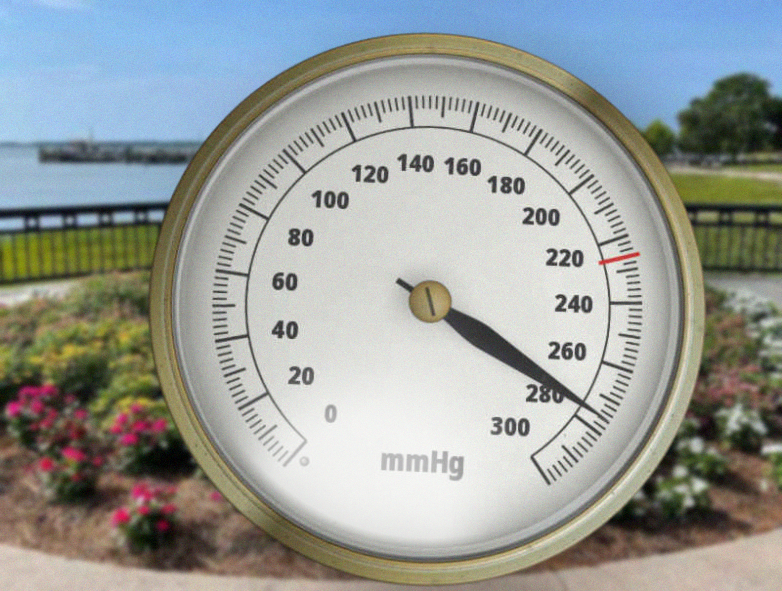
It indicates **276** mmHg
